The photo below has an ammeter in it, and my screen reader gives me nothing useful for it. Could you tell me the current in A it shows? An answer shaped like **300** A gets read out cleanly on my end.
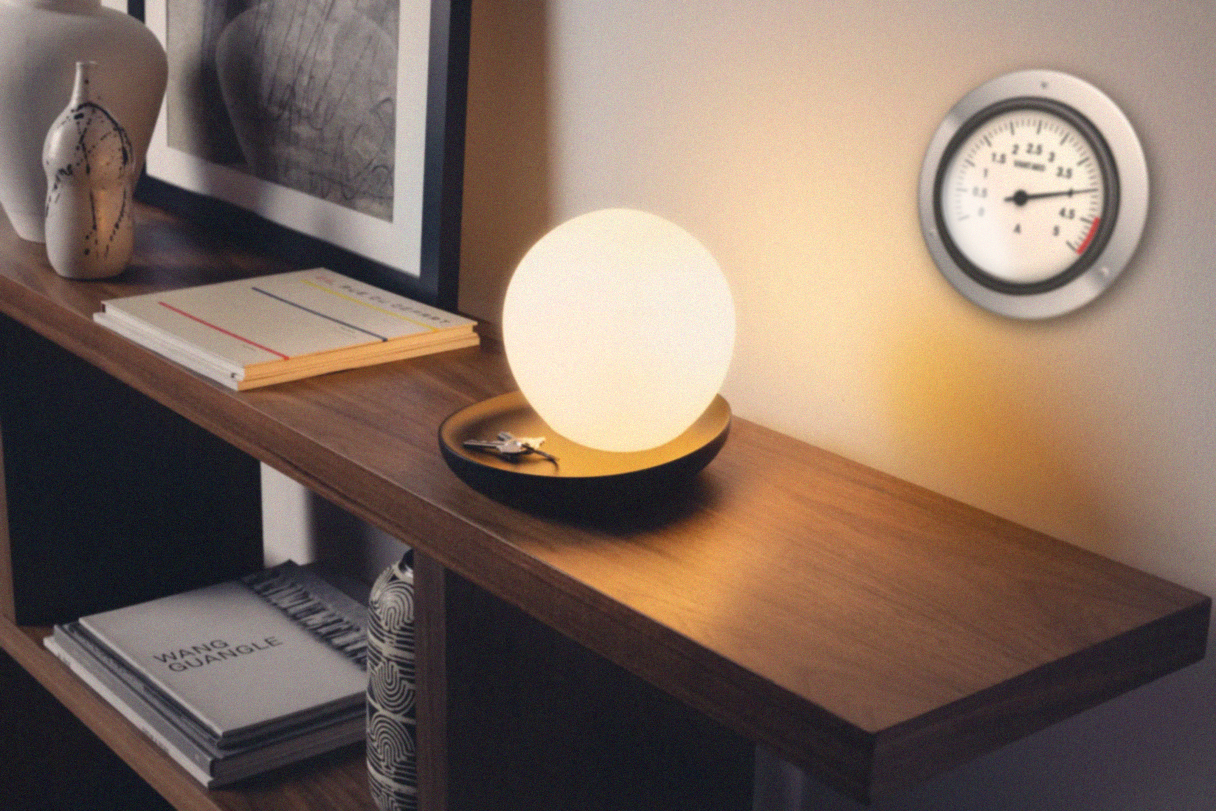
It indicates **4** A
